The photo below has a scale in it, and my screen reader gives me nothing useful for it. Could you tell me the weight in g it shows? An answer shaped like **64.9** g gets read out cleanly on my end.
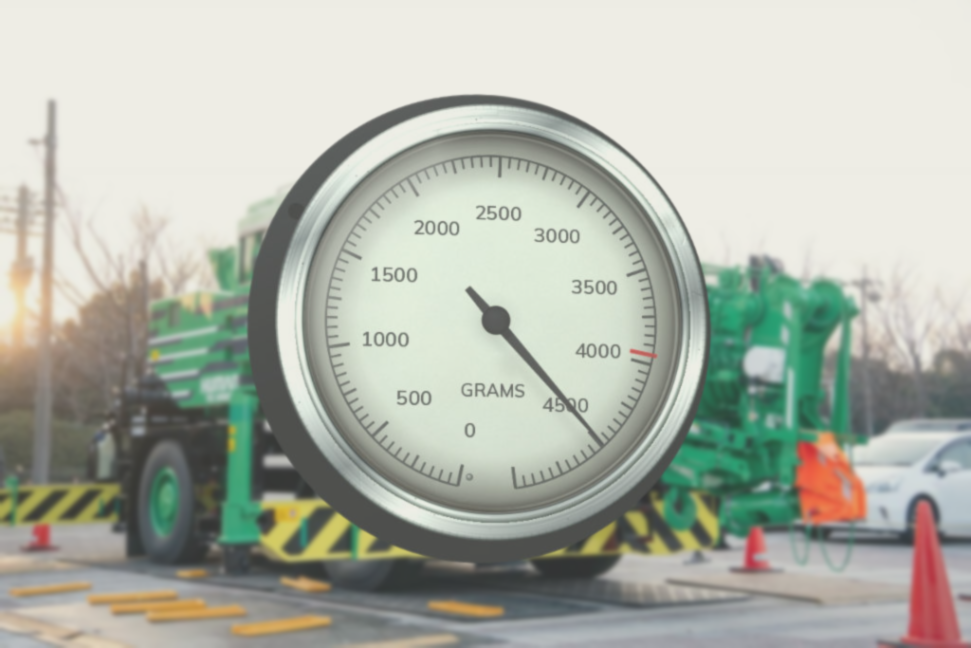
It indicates **4500** g
